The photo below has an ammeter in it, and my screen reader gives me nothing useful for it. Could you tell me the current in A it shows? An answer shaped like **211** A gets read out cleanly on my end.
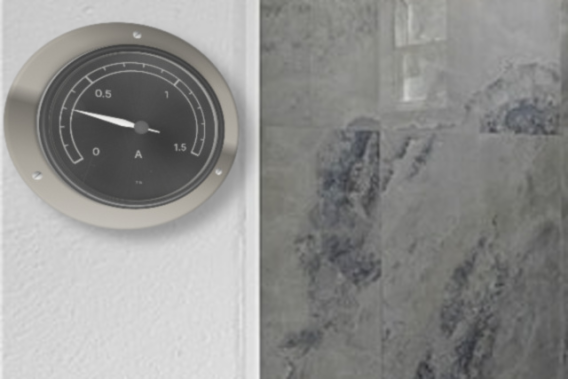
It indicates **0.3** A
